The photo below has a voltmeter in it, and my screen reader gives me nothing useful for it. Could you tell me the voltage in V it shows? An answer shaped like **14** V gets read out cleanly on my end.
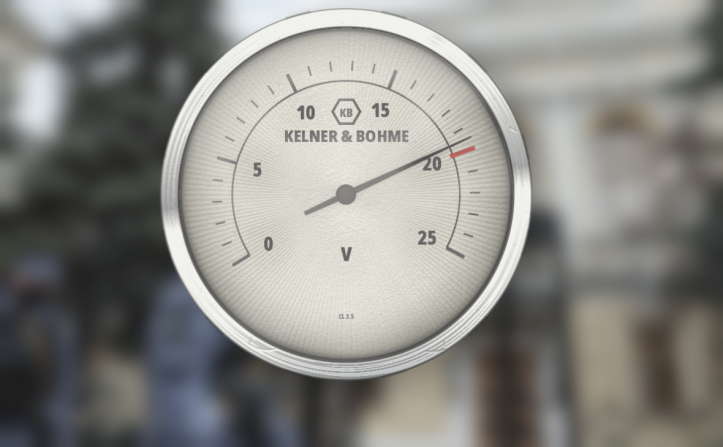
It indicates **19.5** V
